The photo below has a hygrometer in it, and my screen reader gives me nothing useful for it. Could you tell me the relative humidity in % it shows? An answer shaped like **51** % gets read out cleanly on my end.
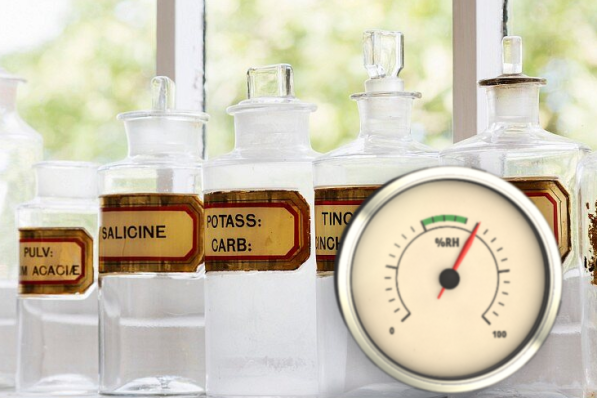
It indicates **60** %
